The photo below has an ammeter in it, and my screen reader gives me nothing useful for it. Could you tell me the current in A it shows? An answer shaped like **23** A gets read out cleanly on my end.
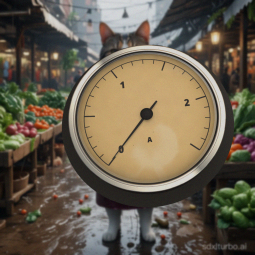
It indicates **0** A
